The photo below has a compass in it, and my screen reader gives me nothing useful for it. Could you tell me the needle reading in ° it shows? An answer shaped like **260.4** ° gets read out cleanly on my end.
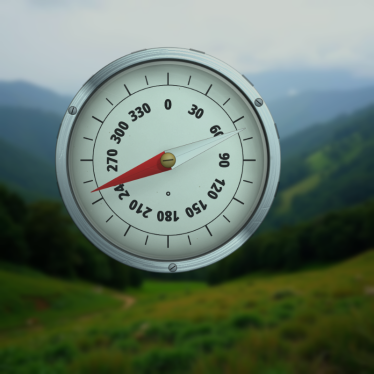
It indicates **247.5** °
